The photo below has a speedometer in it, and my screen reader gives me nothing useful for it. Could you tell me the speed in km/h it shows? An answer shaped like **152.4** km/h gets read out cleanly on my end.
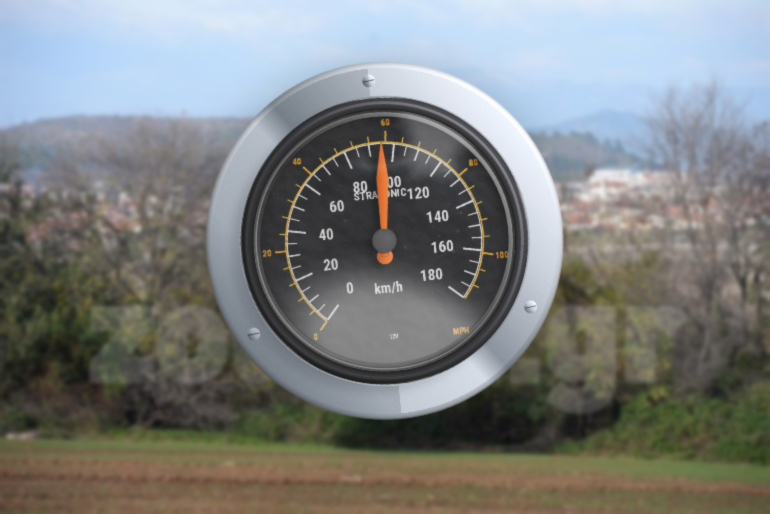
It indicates **95** km/h
